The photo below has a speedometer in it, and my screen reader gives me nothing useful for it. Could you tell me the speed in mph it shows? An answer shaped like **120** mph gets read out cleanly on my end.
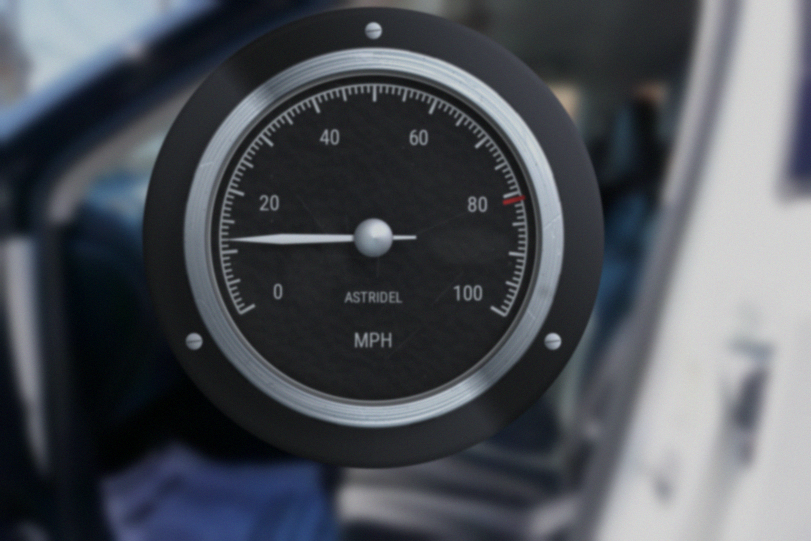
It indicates **12** mph
